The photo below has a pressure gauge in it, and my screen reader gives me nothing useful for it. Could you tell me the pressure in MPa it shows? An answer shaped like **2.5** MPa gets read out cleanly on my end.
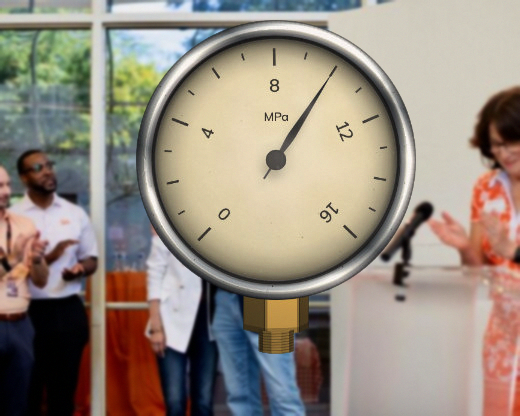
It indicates **10** MPa
